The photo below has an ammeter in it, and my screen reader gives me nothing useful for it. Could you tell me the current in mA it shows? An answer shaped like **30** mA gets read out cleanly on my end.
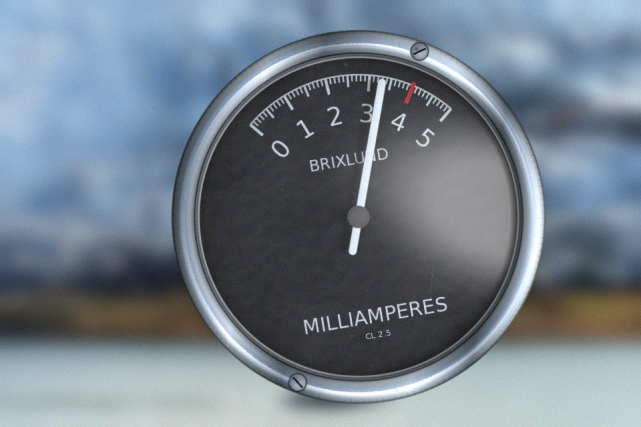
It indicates **3.3** mA
